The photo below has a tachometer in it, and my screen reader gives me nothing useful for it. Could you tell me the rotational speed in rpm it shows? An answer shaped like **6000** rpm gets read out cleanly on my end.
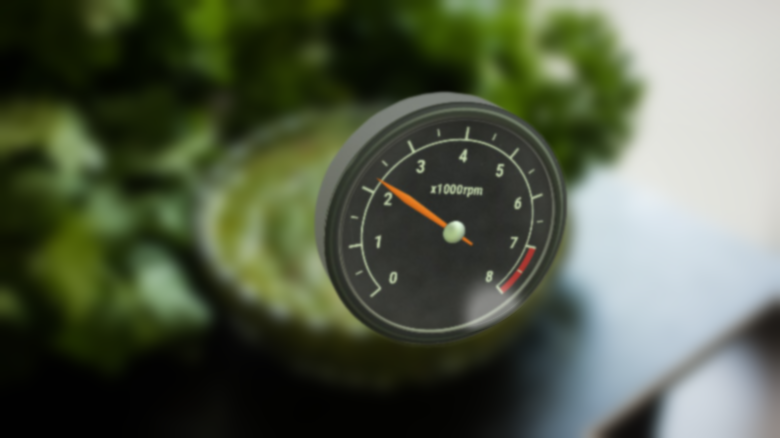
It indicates **2250** rpm
